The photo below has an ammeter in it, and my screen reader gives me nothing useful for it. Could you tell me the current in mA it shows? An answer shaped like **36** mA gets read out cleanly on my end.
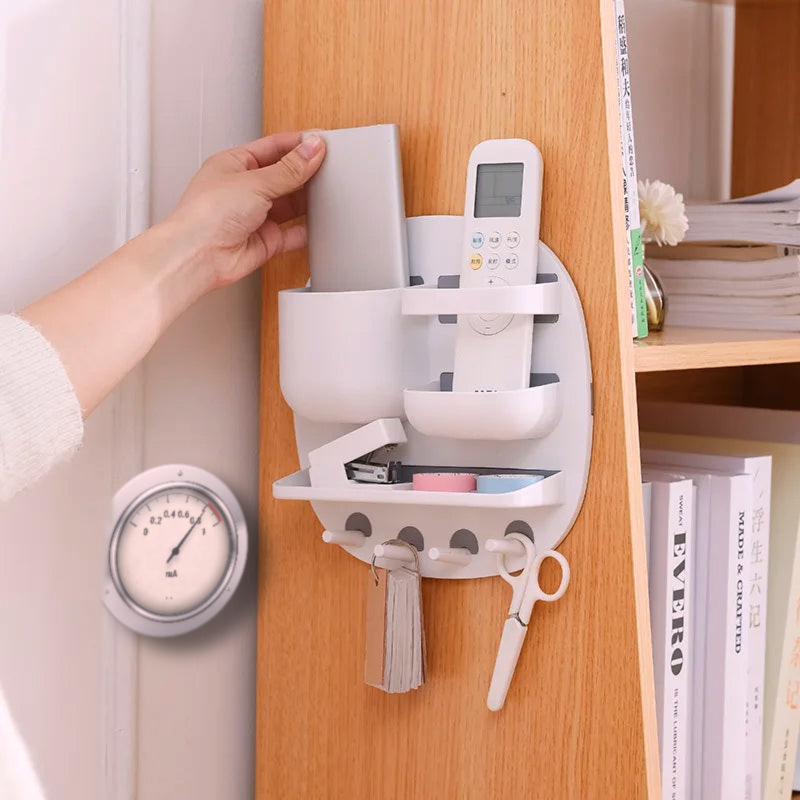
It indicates **0.8** mA
